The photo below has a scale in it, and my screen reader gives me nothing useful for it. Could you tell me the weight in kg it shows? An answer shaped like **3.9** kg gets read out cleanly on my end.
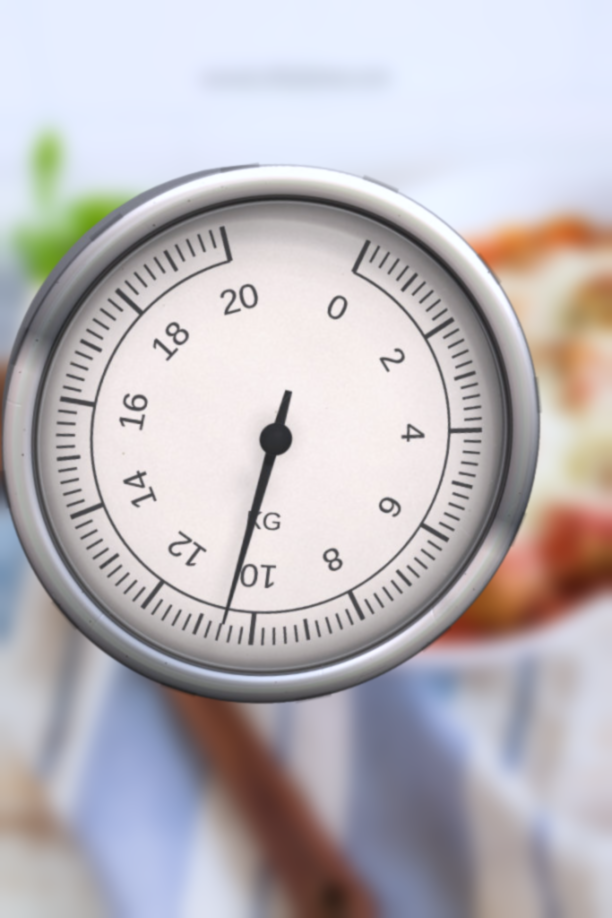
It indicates **10.6** kg
